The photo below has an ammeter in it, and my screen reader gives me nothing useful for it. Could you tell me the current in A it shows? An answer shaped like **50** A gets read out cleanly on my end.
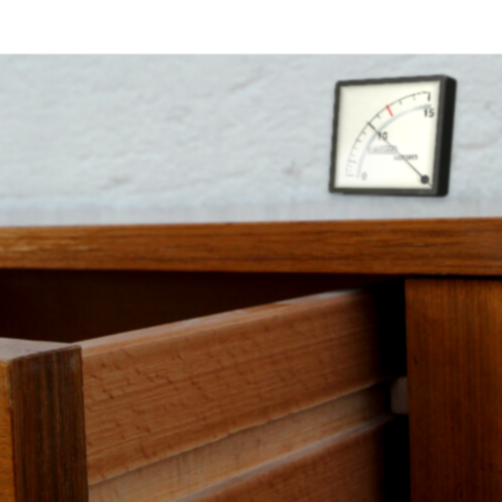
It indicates **10** A
